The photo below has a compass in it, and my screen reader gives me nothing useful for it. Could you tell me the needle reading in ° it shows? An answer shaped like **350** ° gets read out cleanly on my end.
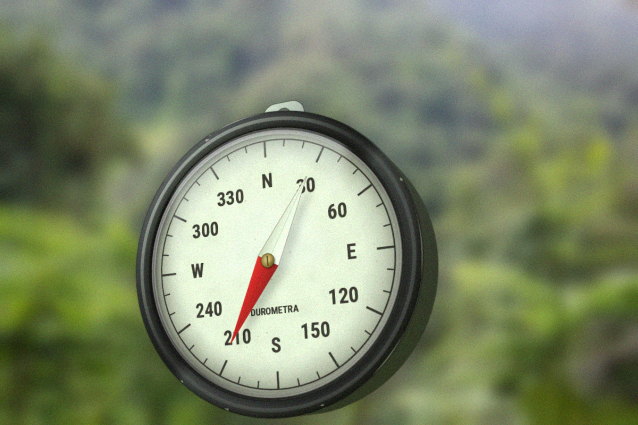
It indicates **210** °
